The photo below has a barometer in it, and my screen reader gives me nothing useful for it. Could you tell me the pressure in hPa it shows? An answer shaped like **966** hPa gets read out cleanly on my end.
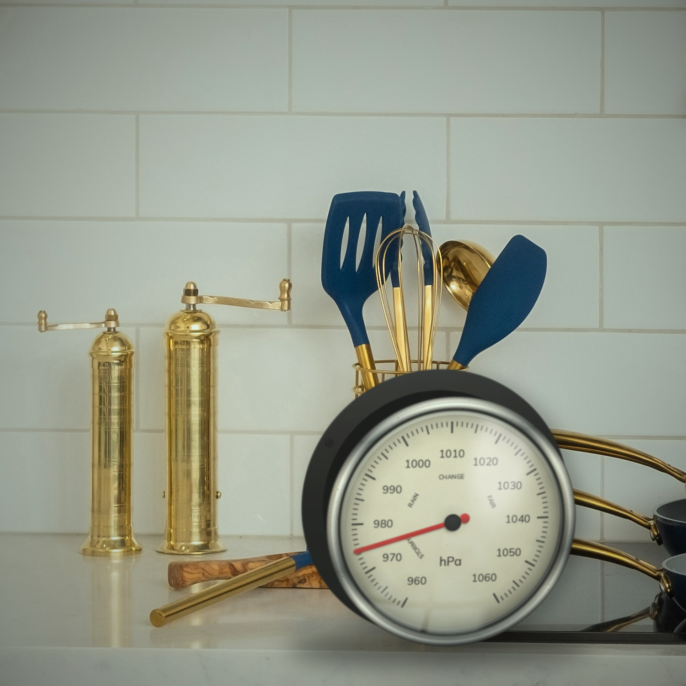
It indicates **975** hPa
